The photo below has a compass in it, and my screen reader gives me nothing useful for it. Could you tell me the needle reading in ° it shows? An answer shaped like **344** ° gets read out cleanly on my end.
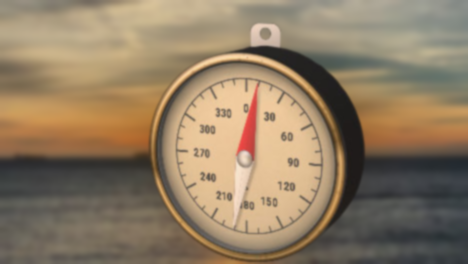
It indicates **10** °
